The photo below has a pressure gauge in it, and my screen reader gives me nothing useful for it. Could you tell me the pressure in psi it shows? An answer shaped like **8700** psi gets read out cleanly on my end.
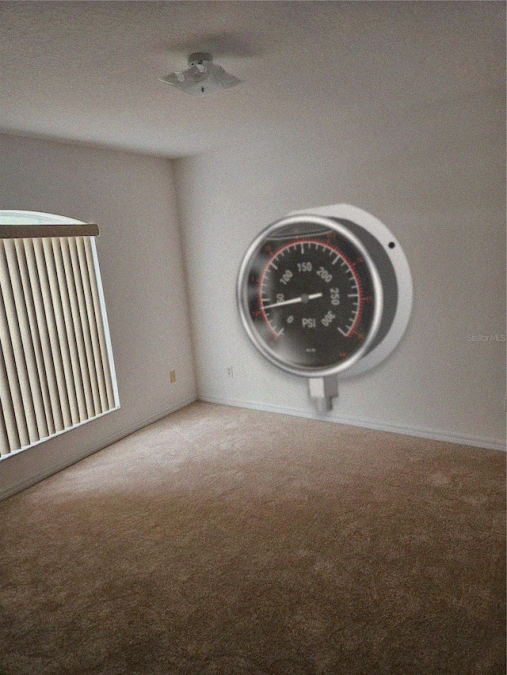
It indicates **40** psi
